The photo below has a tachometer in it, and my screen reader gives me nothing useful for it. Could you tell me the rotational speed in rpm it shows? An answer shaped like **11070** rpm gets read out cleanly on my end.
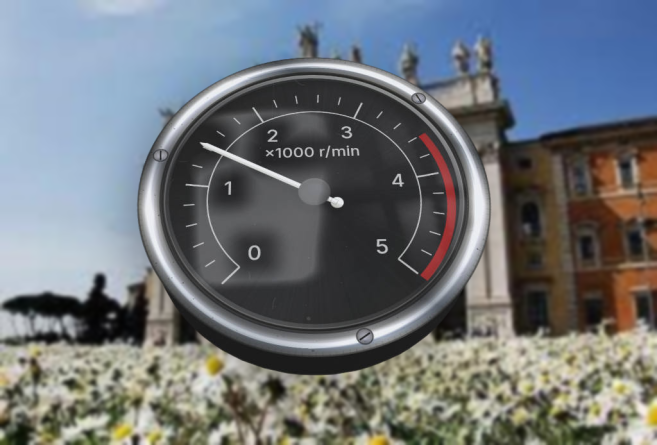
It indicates **1400** rpm
